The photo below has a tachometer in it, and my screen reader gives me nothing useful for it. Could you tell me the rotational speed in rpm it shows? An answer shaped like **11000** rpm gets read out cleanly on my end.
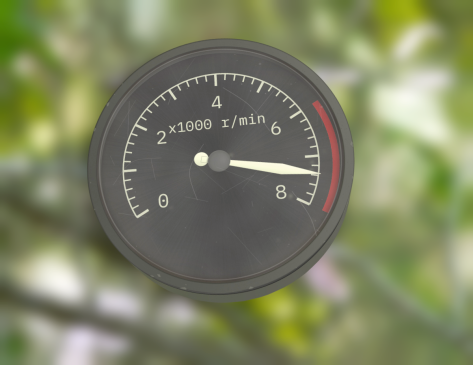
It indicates **7400** rpm
